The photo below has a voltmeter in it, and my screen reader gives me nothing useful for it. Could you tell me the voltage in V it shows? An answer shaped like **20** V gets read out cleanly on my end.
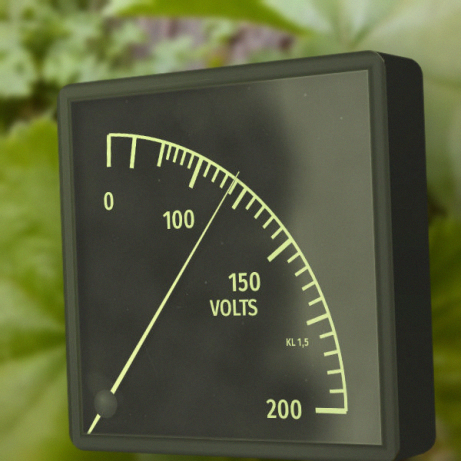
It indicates **120** V
